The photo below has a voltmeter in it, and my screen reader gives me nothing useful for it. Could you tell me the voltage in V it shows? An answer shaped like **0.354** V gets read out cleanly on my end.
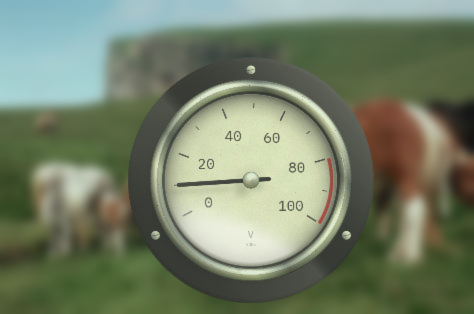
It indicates **10** V
